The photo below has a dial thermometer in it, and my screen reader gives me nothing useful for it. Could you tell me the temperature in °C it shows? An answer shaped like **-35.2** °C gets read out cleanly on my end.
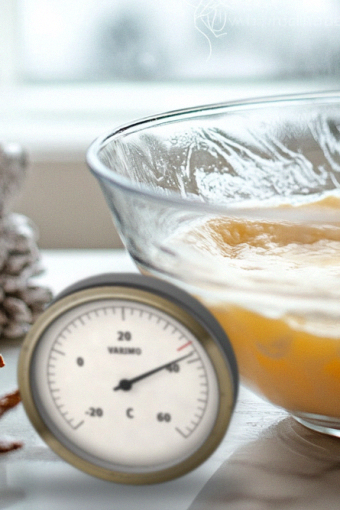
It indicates **38** °C
